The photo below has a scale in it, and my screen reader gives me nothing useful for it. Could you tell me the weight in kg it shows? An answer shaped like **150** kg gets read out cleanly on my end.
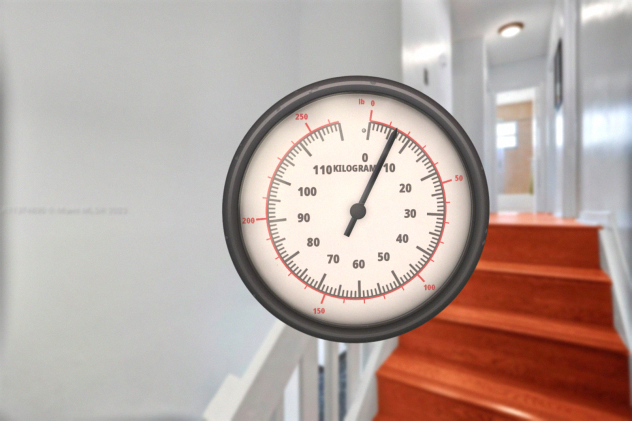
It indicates **6** kg
